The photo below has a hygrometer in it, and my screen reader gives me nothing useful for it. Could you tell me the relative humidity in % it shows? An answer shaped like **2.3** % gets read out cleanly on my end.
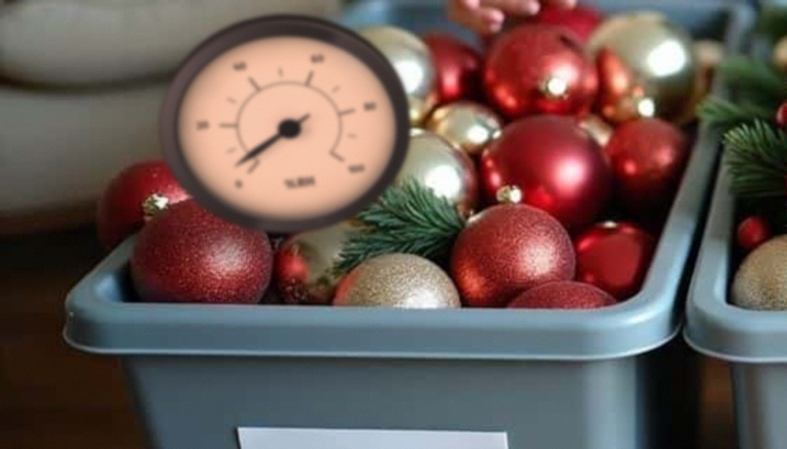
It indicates **5** %
